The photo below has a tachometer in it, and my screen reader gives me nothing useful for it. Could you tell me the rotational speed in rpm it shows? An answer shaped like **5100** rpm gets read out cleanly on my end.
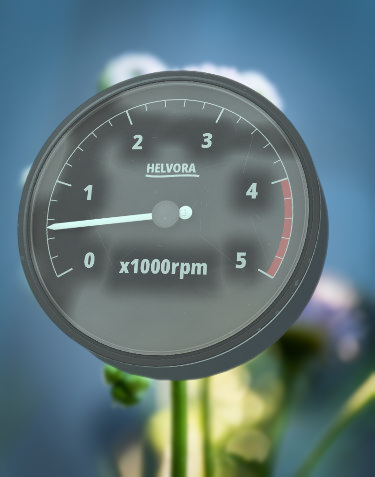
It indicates **500** rpm
